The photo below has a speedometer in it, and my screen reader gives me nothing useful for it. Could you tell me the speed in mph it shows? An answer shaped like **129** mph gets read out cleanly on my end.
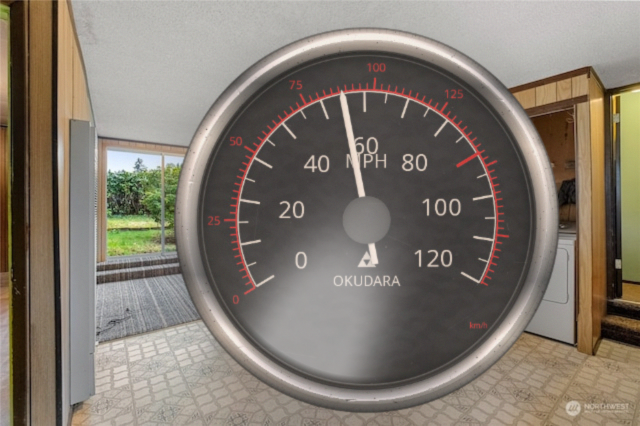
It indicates **55** mph
